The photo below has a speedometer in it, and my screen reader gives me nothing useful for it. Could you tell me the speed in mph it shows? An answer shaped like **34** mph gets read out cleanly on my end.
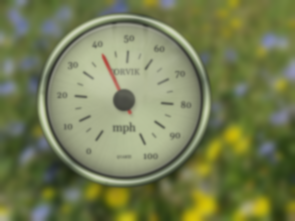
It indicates **40** mph
